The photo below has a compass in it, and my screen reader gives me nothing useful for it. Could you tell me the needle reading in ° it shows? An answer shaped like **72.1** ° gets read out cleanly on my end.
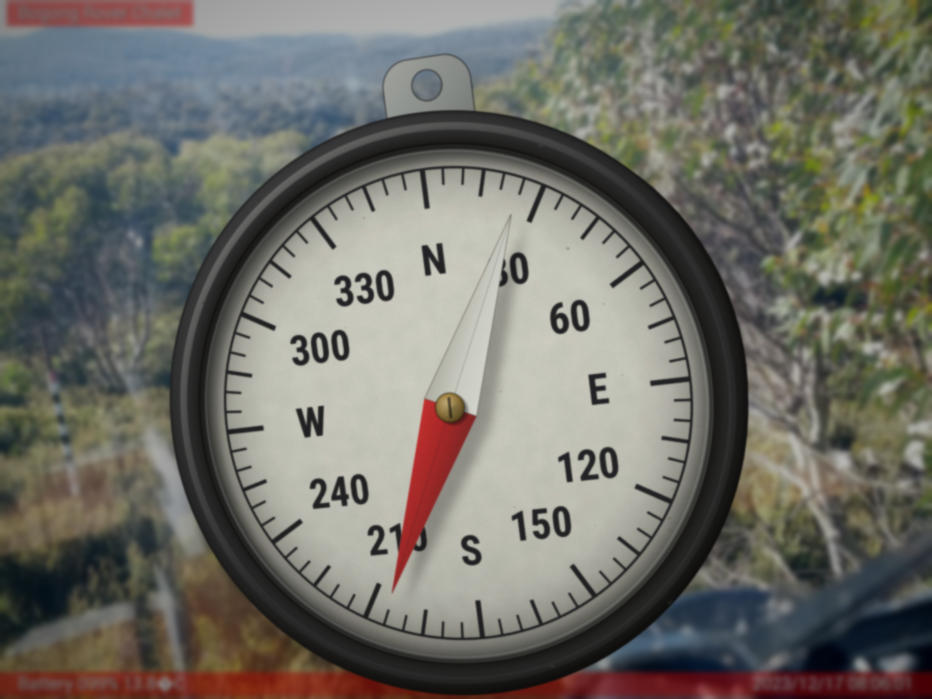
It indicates **205** °
